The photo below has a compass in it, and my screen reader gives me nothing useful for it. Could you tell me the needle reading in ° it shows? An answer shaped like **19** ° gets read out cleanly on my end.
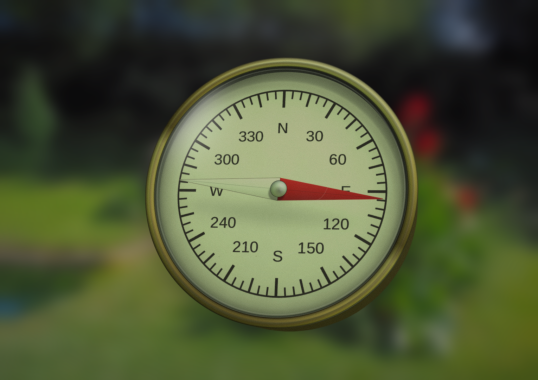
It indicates **95** °
